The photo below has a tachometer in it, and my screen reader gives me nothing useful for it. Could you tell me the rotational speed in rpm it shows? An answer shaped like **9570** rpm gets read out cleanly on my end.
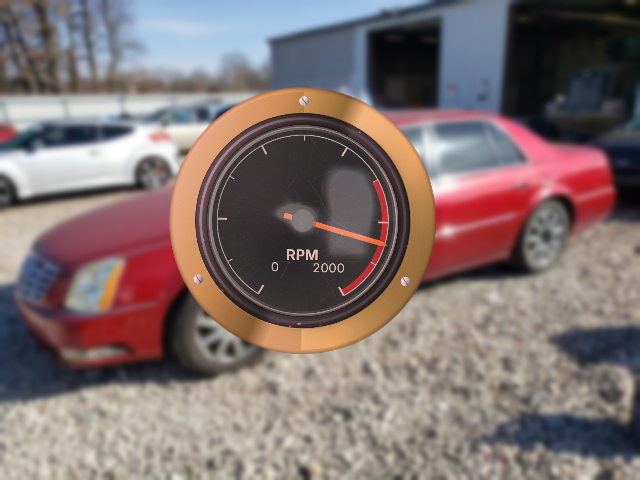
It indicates **1700** rpm
